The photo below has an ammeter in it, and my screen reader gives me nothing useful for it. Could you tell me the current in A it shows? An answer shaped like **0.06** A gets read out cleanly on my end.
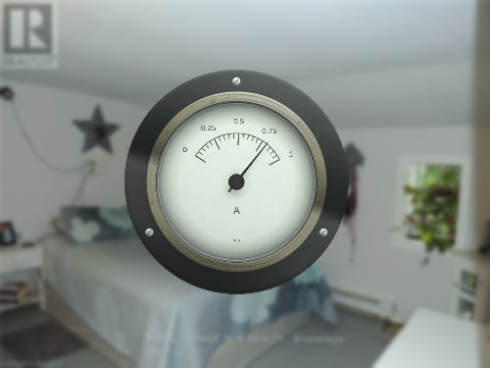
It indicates **0.8** A
